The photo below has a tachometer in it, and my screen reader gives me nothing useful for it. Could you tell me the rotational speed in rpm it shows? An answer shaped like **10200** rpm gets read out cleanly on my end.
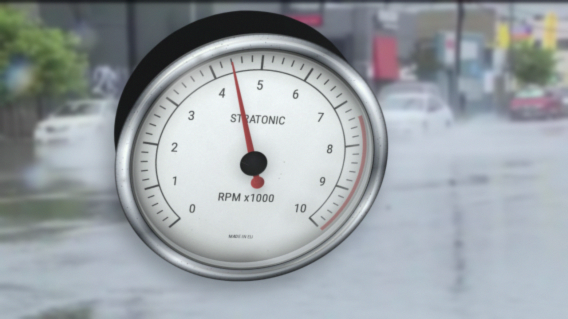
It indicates **4400** rpm
